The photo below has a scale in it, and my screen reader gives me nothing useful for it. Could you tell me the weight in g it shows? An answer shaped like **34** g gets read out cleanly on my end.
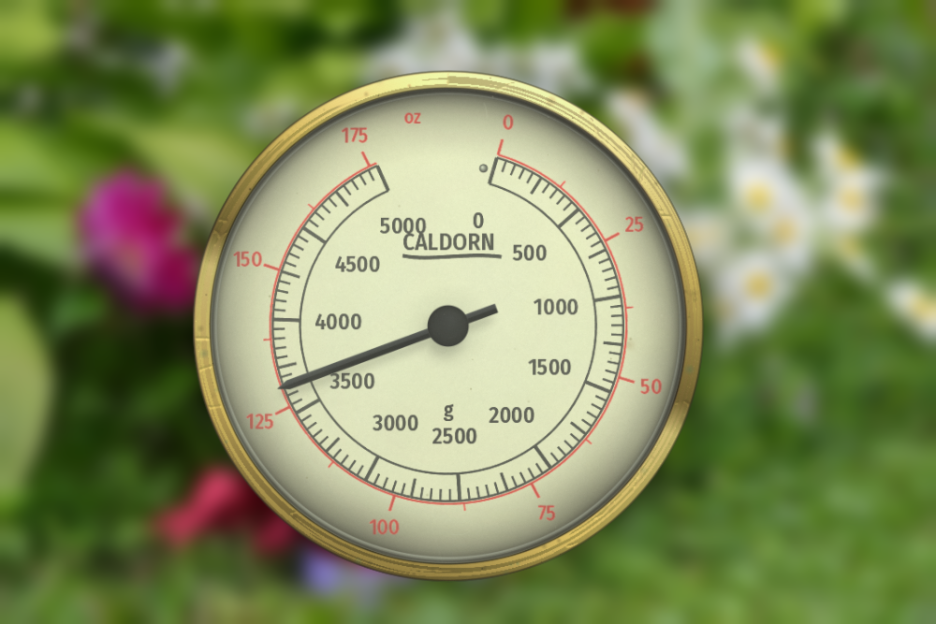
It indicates **3650** g
